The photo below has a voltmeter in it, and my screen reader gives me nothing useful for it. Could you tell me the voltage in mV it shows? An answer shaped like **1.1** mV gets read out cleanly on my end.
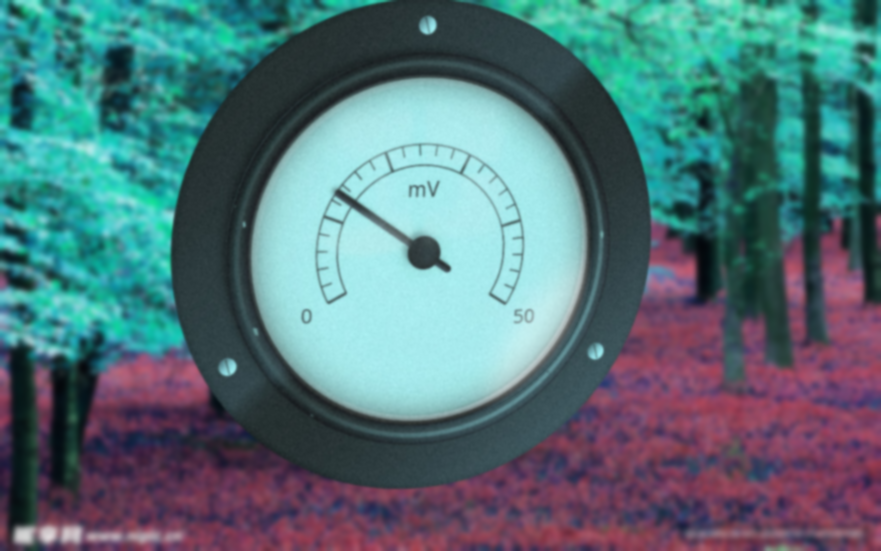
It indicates **13** mV
